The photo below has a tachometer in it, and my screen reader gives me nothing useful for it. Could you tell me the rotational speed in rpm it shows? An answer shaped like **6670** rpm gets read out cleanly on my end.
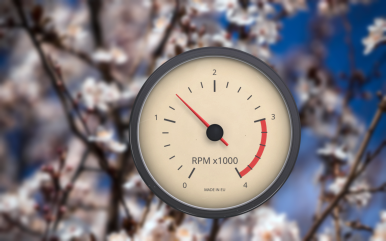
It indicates **1400** rpm
